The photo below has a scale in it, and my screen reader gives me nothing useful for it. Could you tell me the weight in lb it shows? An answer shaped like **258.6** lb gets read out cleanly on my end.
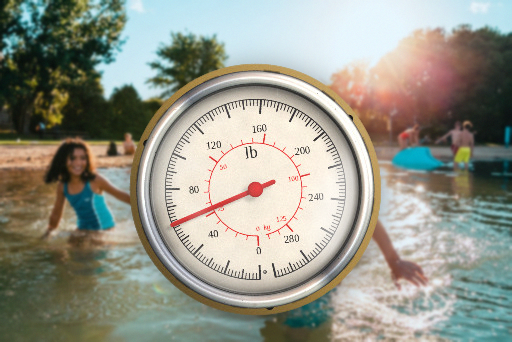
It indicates **60** lb
